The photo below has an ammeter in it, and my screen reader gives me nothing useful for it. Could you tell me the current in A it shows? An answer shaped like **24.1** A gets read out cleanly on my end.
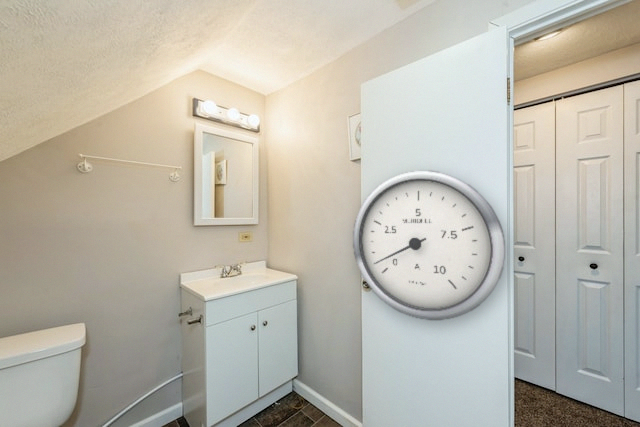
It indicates **0.5** A
